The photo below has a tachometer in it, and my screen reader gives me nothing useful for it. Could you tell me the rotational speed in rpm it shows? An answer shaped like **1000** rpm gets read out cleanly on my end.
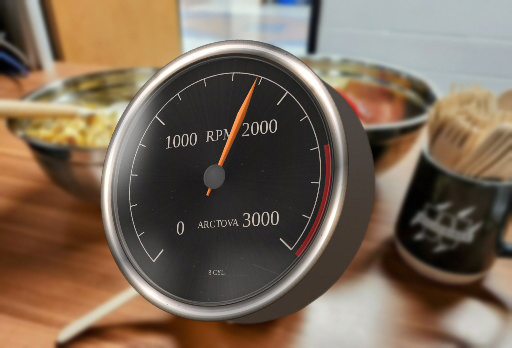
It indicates **1800** rpm
